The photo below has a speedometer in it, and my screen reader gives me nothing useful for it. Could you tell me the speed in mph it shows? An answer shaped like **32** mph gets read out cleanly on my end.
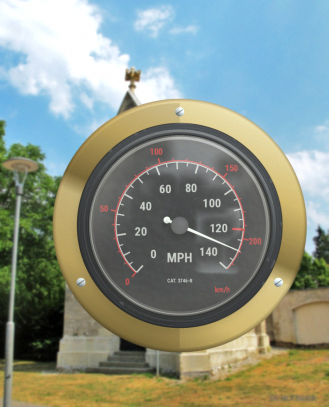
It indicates **130** mph
